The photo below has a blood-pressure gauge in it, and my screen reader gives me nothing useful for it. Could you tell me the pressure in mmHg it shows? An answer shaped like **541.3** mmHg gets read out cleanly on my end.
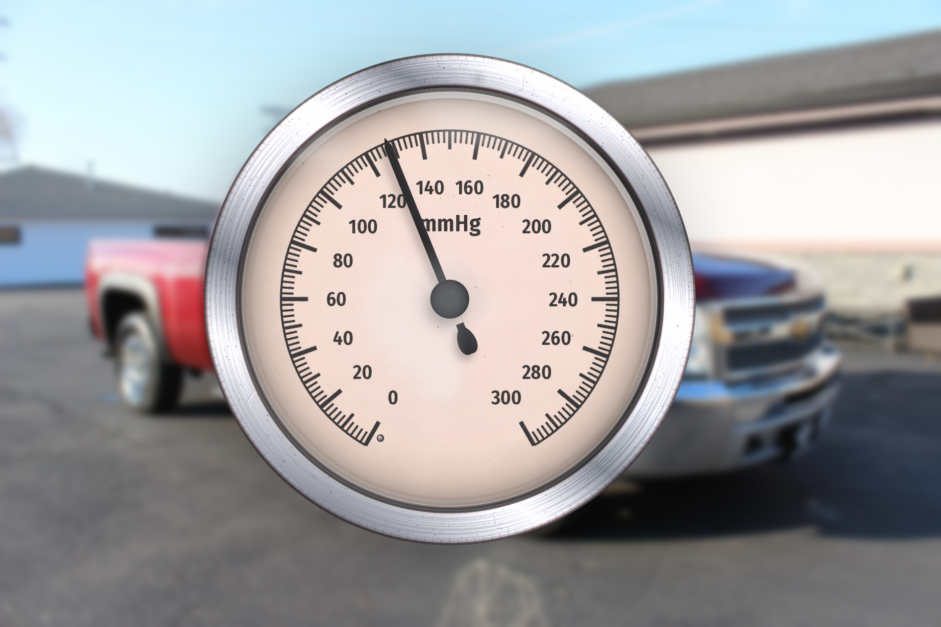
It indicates **128** mmHg
